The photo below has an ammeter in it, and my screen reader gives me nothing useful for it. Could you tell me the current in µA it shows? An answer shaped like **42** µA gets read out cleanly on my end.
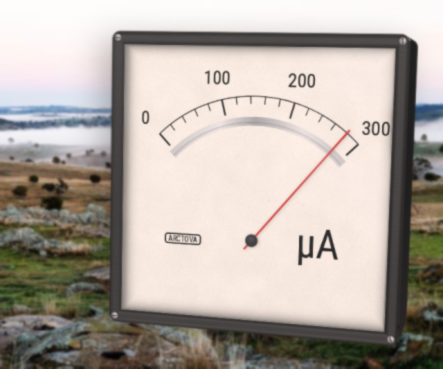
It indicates **280** µA
